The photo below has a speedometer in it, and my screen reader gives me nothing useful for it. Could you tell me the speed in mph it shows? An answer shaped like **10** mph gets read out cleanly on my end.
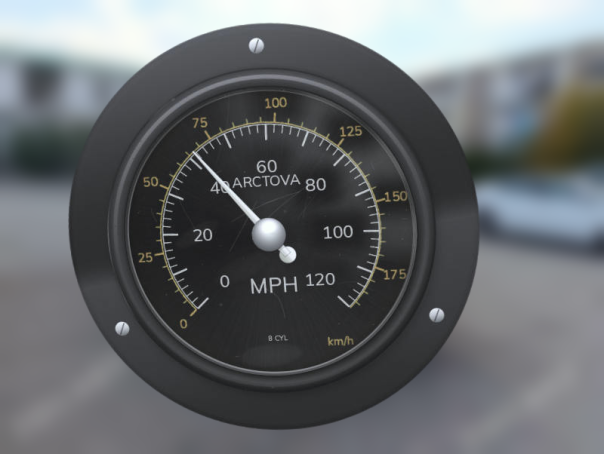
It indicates **42** mph
